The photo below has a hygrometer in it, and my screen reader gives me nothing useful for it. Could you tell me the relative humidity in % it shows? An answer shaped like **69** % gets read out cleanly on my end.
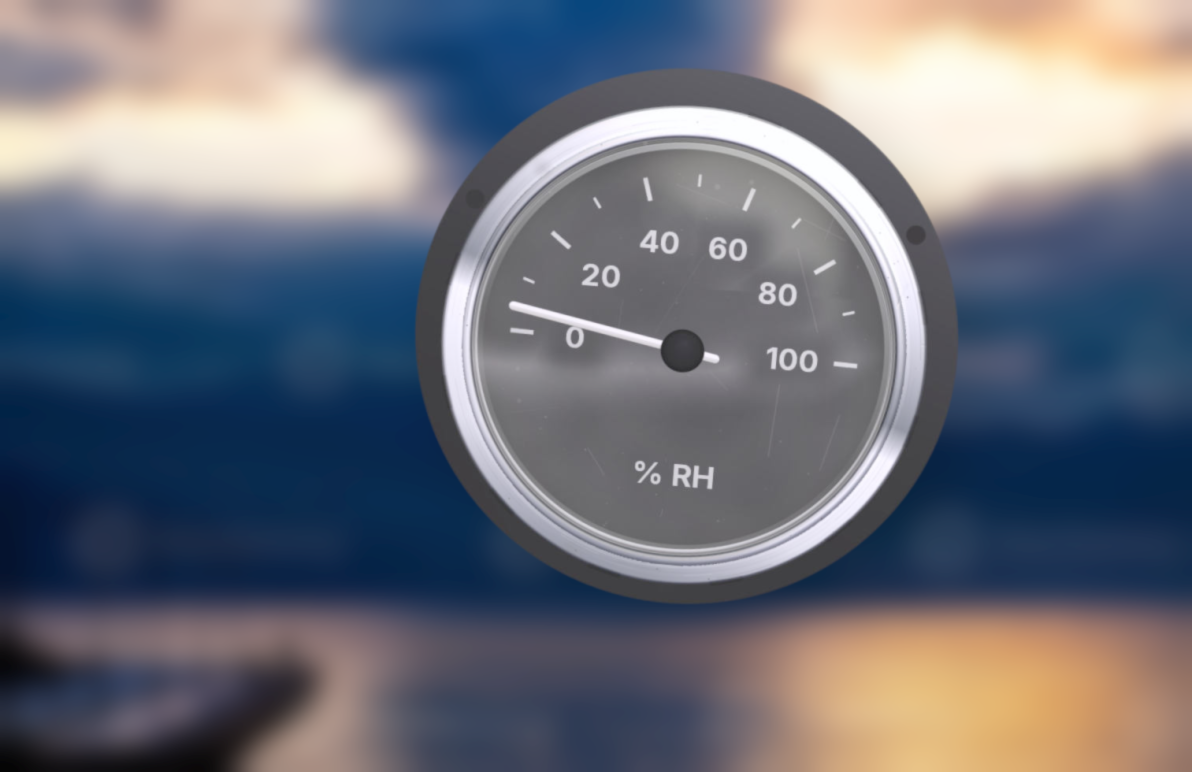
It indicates **5** %
